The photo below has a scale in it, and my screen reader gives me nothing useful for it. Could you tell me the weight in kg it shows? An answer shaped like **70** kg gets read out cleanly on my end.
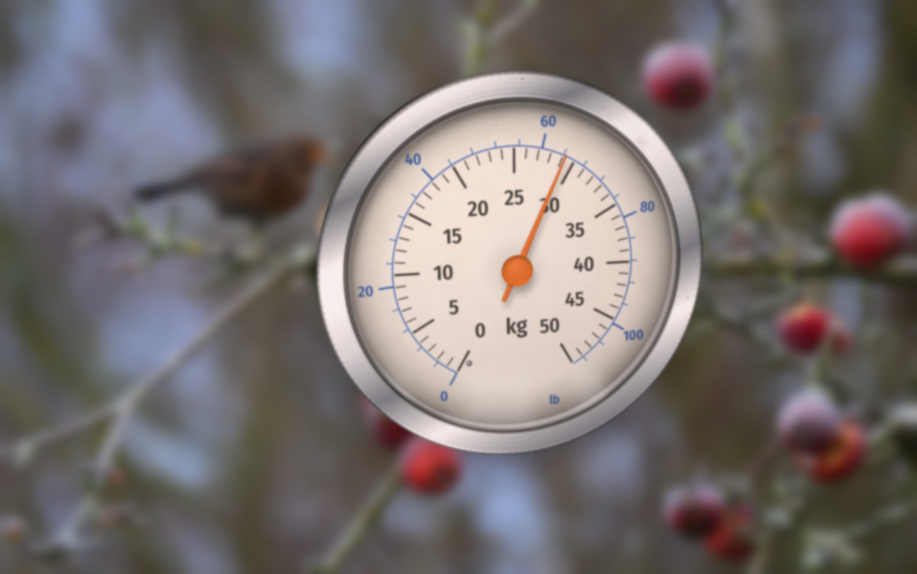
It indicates **29** kg
